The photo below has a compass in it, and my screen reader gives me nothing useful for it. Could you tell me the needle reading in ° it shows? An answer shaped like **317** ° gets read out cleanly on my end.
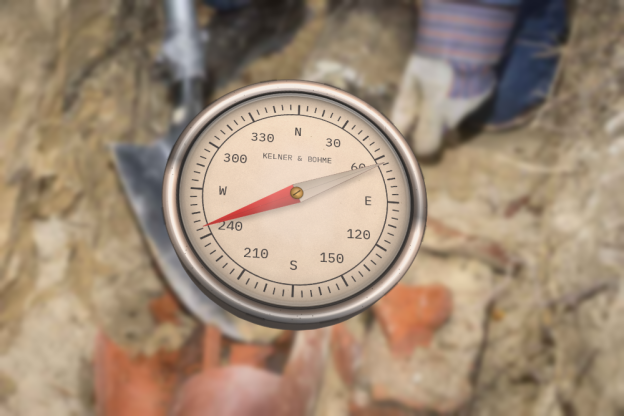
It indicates **245** °
